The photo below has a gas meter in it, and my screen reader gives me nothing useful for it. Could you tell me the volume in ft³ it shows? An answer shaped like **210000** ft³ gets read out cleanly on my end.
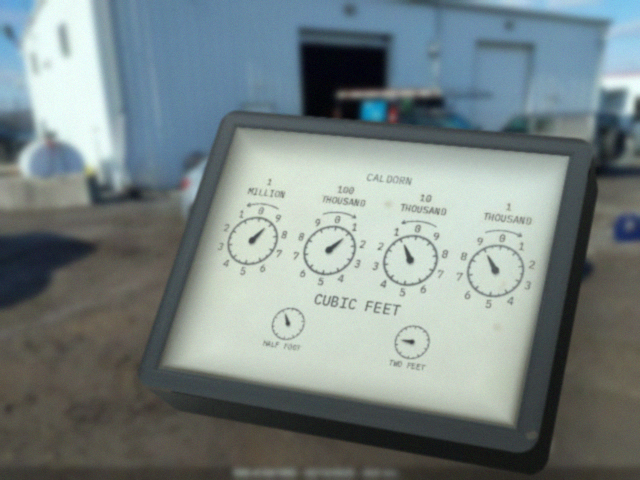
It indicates **910900** ft³
